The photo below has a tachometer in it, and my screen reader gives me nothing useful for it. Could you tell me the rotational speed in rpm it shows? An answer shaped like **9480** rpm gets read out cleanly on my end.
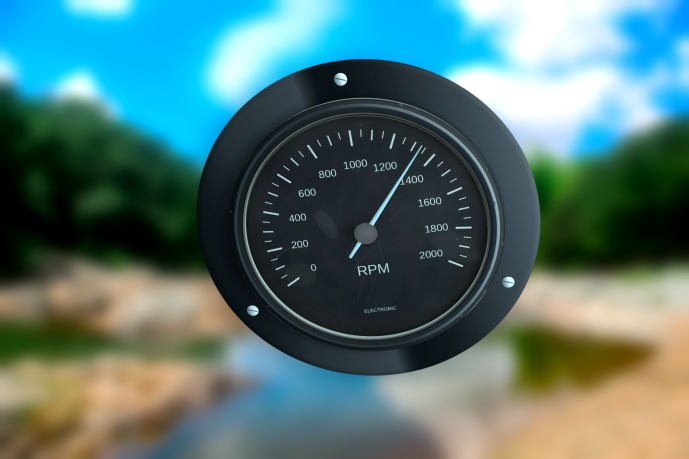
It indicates **1325** rpm
